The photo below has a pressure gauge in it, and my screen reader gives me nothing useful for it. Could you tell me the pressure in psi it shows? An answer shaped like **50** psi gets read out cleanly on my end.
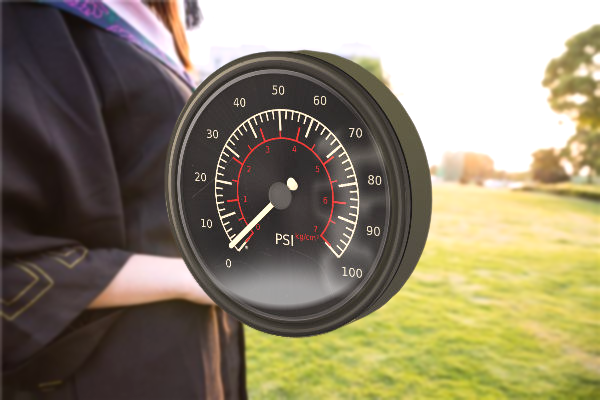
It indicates **2** psi
